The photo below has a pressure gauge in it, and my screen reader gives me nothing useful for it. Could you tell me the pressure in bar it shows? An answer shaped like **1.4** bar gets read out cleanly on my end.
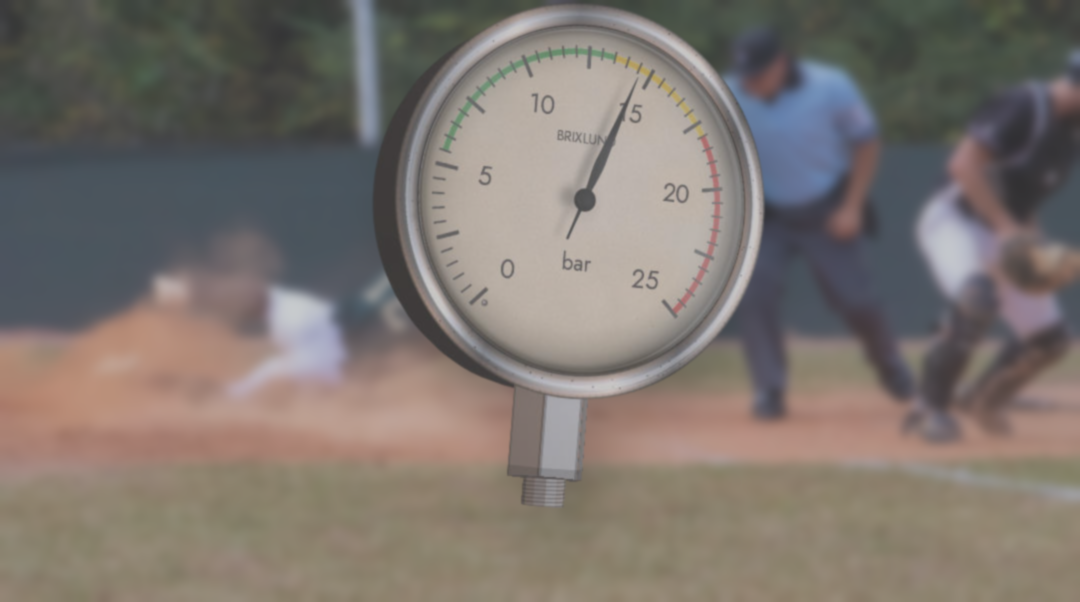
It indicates **14.5** bar
